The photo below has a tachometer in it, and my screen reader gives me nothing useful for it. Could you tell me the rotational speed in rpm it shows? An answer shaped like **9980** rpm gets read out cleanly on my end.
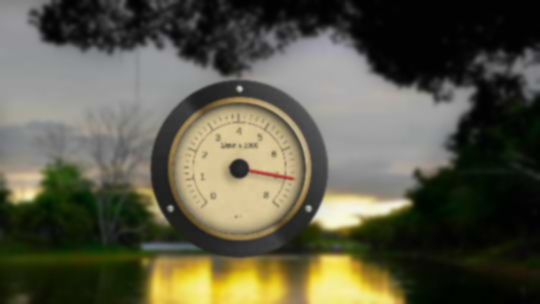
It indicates **7000** rpm
